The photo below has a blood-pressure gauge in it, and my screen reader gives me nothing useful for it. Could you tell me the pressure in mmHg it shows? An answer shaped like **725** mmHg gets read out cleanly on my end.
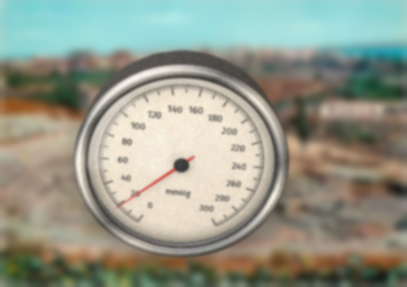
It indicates **20** mmHg
